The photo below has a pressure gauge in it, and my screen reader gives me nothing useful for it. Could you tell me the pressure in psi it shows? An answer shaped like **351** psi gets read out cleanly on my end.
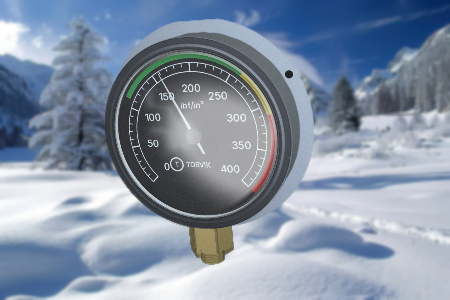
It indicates **160** psi
